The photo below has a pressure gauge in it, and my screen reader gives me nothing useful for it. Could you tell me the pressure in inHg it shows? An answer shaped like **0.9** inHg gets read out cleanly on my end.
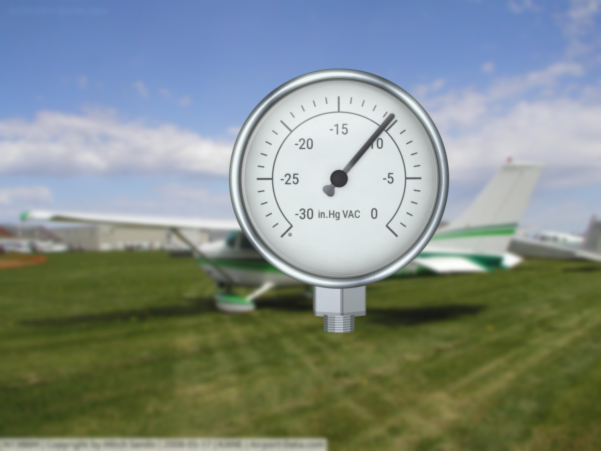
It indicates **-10.5** inHg
